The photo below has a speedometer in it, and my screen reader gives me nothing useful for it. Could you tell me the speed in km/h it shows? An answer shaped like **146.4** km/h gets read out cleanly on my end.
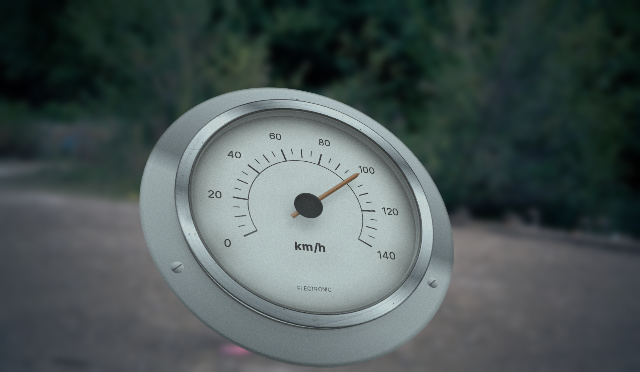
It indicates **100** km/h
